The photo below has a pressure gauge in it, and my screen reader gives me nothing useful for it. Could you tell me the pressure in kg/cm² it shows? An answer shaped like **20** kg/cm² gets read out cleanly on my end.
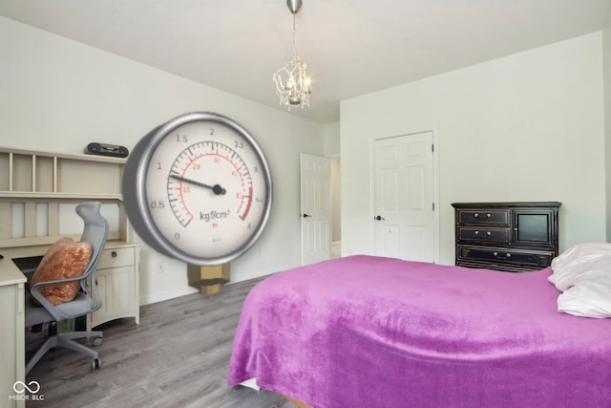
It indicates **0.9** kg/cm²
